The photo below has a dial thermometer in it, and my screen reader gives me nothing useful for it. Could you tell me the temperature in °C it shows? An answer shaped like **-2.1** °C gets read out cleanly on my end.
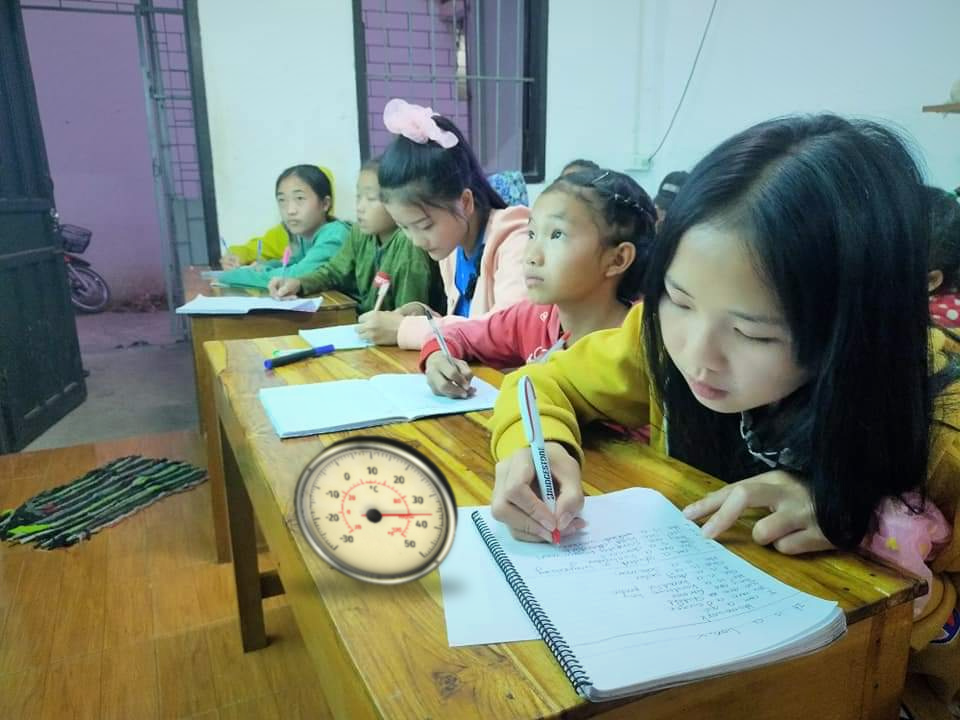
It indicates **35** °C
